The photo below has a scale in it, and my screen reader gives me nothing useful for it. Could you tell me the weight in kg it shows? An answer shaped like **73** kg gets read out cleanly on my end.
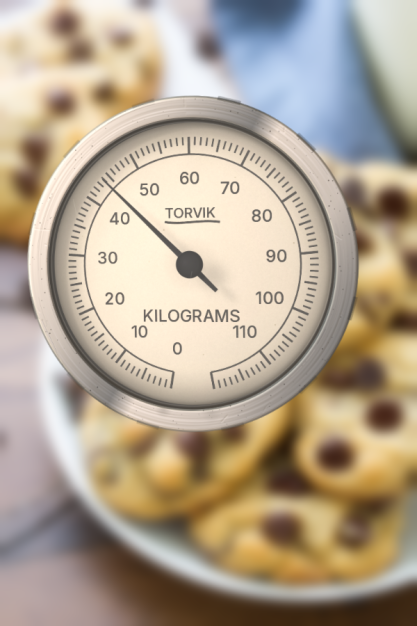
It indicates **44** kg
